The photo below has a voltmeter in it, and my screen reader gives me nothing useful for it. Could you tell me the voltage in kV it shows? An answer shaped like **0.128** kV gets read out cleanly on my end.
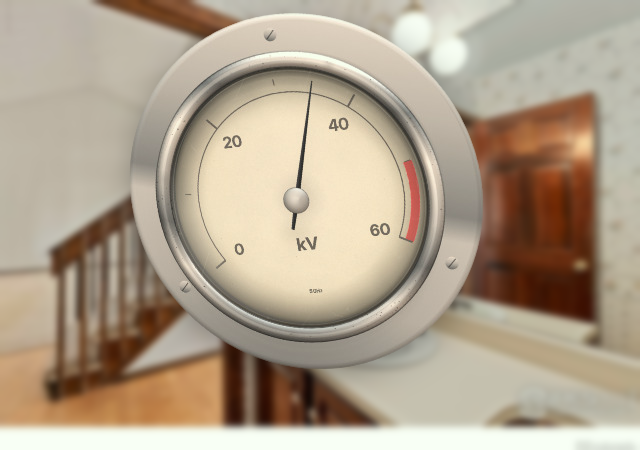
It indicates **35** kV
